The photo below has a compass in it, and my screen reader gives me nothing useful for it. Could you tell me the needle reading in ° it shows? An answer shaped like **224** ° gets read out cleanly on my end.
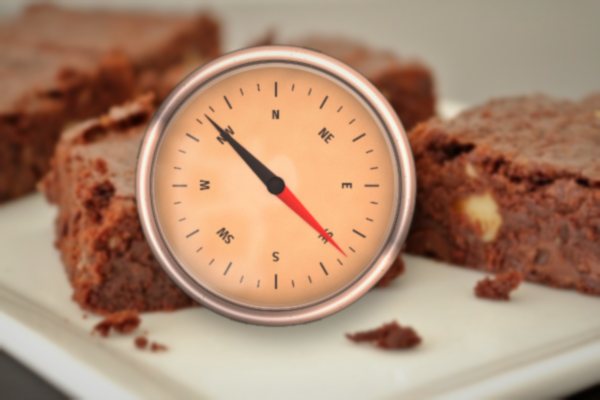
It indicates **135** °
